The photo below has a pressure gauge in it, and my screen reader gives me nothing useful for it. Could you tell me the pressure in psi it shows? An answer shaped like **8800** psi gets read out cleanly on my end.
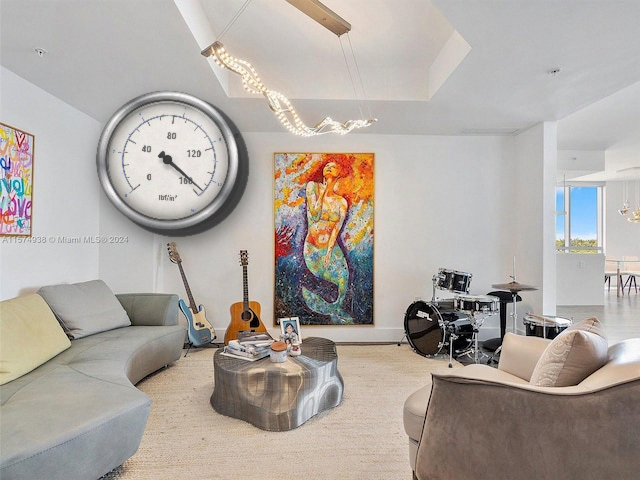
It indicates **155** psi
